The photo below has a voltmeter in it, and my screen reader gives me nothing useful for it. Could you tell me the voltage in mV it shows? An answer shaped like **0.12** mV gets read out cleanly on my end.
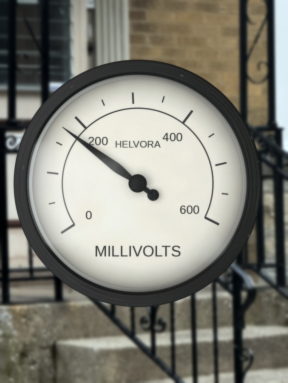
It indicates **175** mV
